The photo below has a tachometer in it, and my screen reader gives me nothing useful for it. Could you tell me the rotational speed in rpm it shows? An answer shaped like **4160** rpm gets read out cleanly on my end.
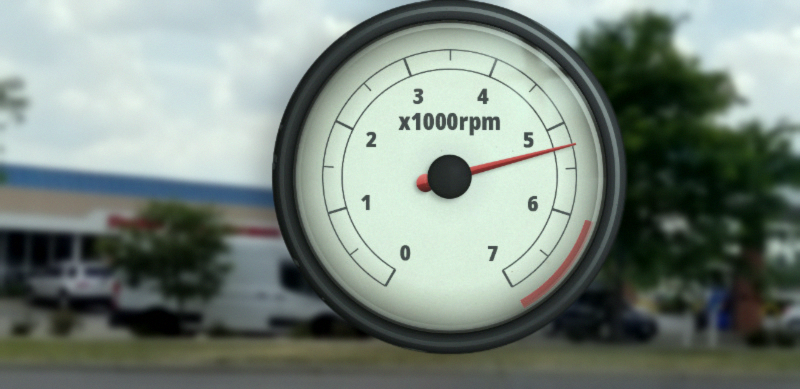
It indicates **5250** rpm
